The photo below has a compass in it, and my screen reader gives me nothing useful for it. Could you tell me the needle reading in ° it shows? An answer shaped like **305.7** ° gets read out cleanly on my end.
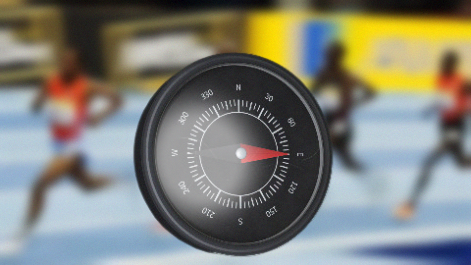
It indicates **90** °
